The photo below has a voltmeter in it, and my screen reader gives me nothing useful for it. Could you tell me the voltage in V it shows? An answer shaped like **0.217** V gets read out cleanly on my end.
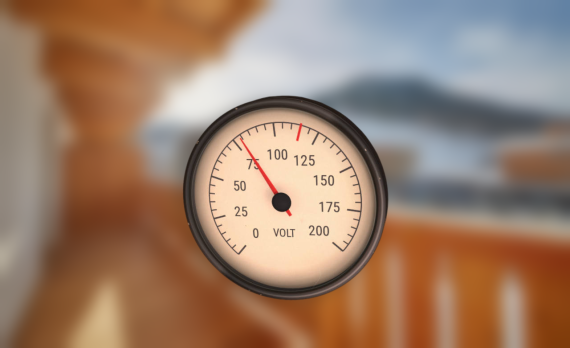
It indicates **80** V
